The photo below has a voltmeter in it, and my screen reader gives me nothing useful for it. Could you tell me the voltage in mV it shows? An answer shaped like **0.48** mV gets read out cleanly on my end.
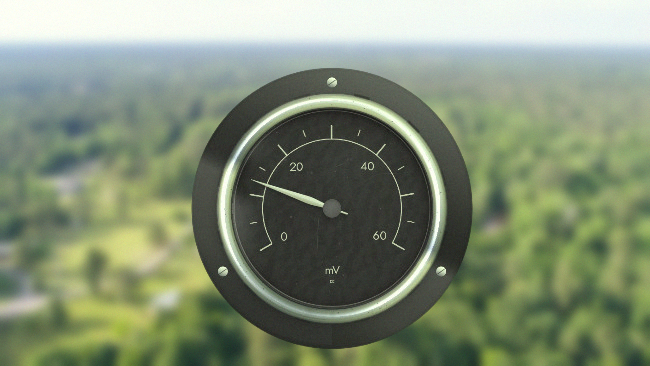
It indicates **12.5** mV
